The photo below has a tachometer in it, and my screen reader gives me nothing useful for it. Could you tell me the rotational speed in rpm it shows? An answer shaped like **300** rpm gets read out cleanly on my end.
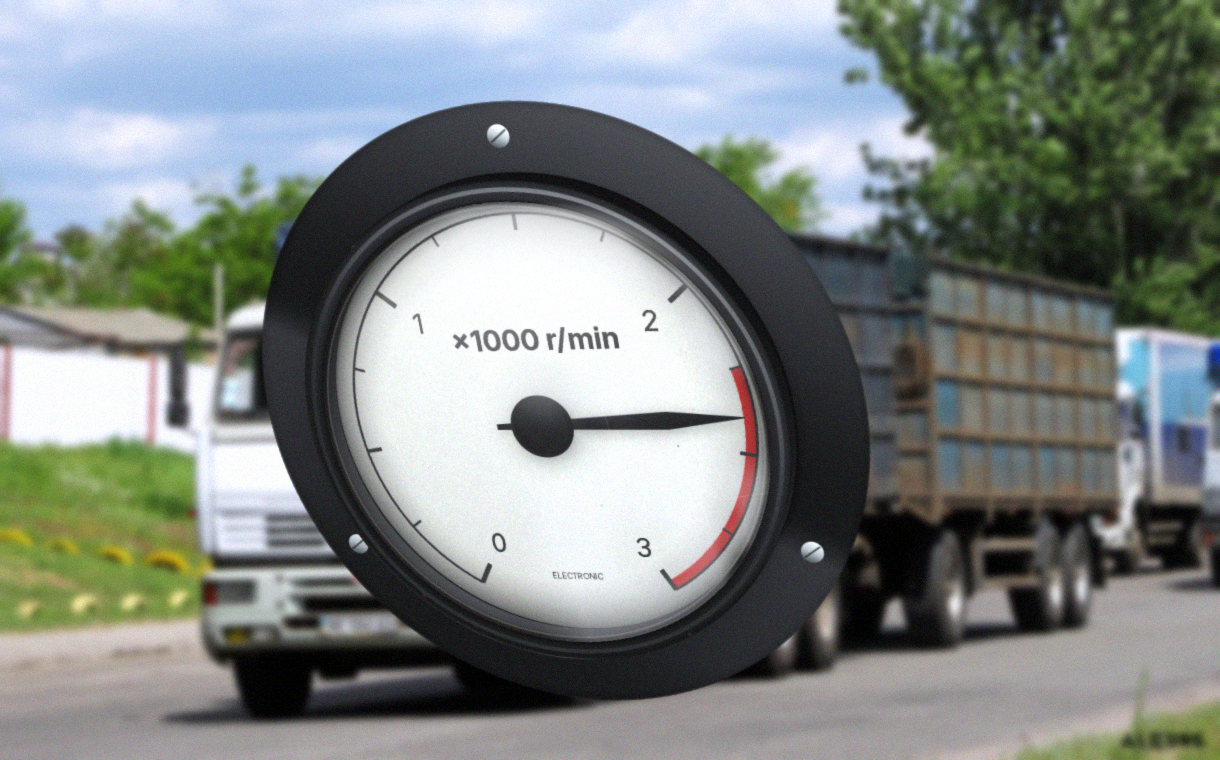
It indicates **2375** rpm
